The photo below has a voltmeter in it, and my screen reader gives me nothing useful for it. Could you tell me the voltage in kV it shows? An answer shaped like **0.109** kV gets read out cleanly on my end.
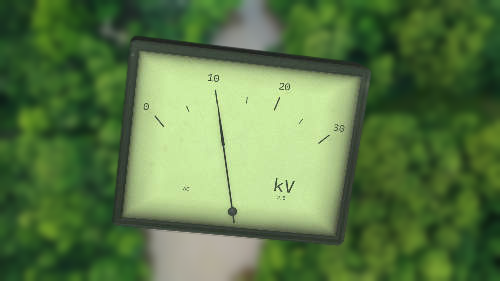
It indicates **10** kV
